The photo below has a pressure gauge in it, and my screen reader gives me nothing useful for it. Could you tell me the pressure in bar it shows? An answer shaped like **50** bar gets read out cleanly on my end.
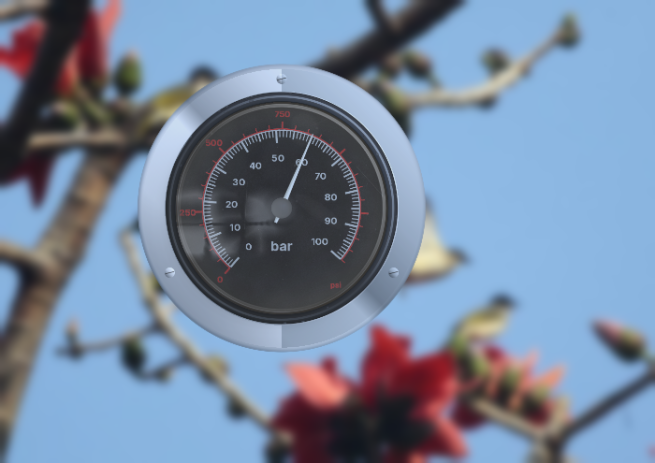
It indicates **60** bar
